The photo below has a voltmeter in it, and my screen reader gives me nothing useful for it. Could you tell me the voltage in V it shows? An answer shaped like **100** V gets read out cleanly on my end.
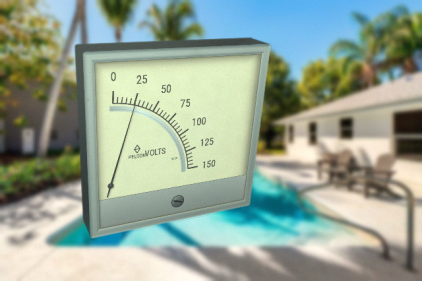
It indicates **25** V
